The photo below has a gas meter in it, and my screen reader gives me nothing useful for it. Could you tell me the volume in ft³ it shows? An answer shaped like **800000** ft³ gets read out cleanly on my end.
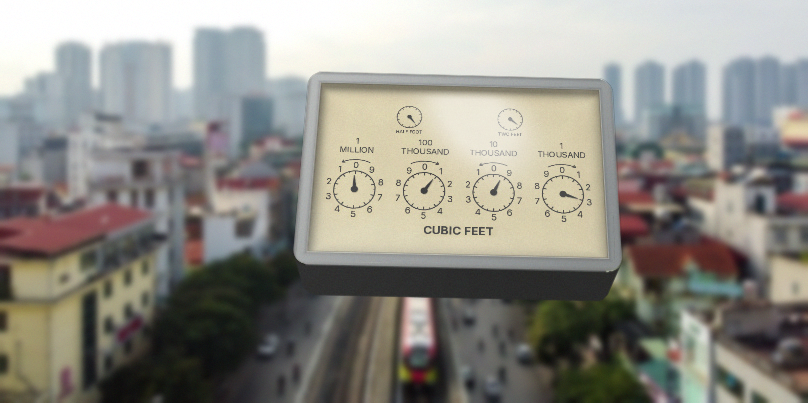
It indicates **9300** ft³
